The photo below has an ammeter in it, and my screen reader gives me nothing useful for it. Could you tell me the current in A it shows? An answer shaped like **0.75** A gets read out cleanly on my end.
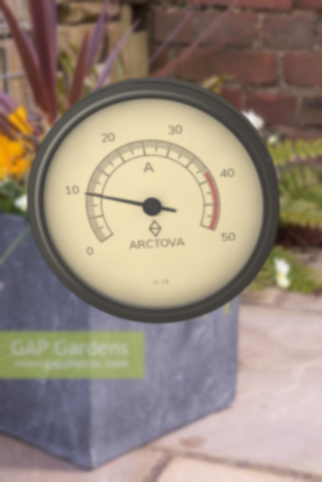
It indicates **10** A
